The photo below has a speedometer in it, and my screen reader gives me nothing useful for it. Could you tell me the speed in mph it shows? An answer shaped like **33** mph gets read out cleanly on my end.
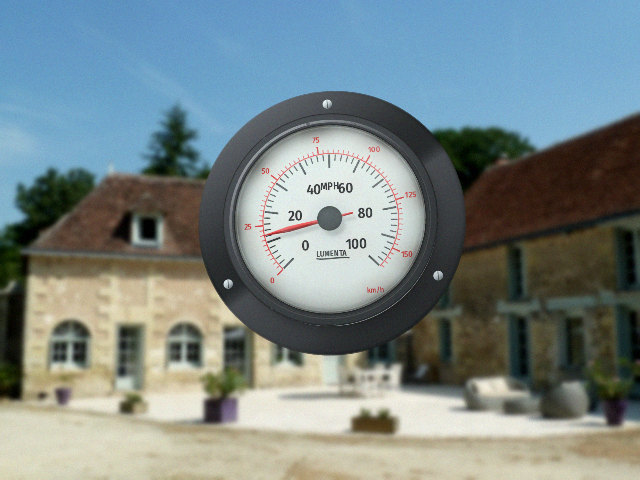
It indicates **12** mph
